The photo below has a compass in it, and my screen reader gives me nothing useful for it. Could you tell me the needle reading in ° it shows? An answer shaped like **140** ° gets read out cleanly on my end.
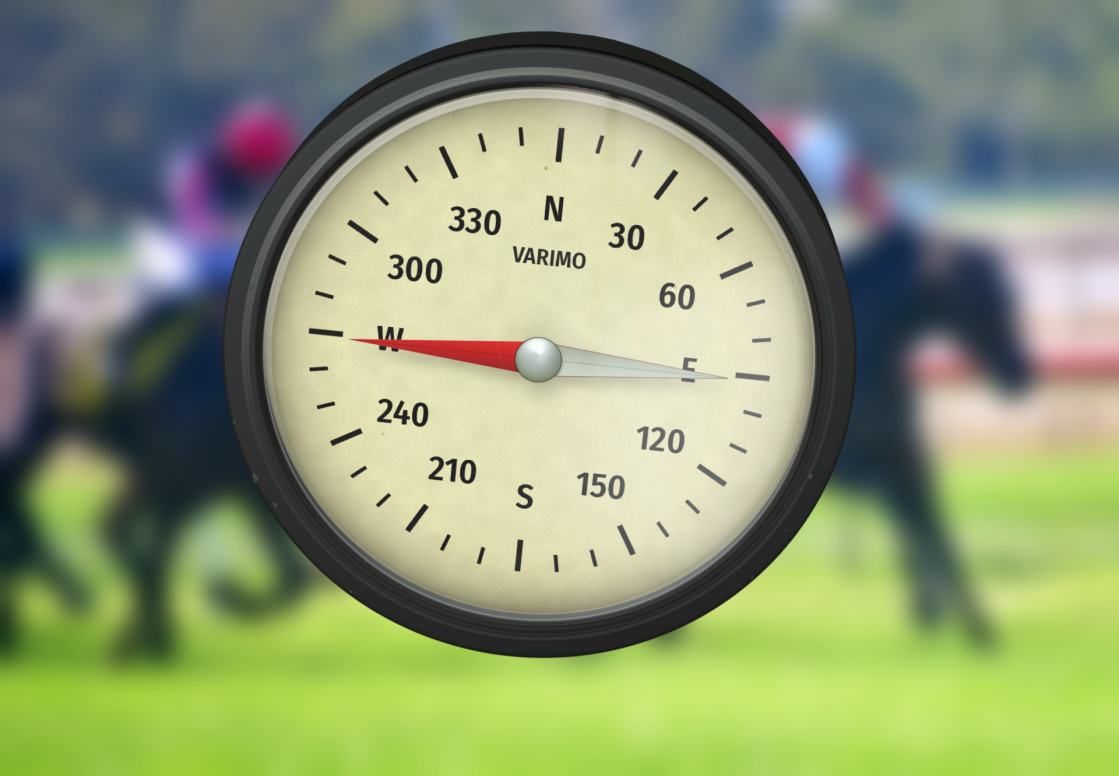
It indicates **270** °
